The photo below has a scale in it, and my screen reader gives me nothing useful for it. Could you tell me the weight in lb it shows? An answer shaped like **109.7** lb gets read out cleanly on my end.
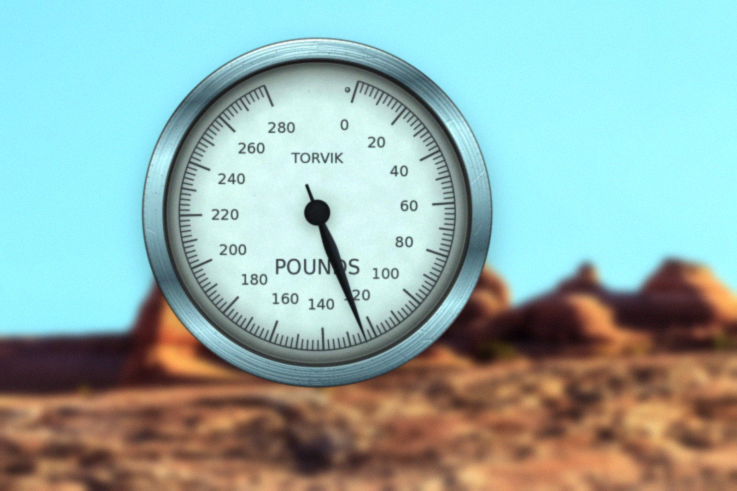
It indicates **124** lb
